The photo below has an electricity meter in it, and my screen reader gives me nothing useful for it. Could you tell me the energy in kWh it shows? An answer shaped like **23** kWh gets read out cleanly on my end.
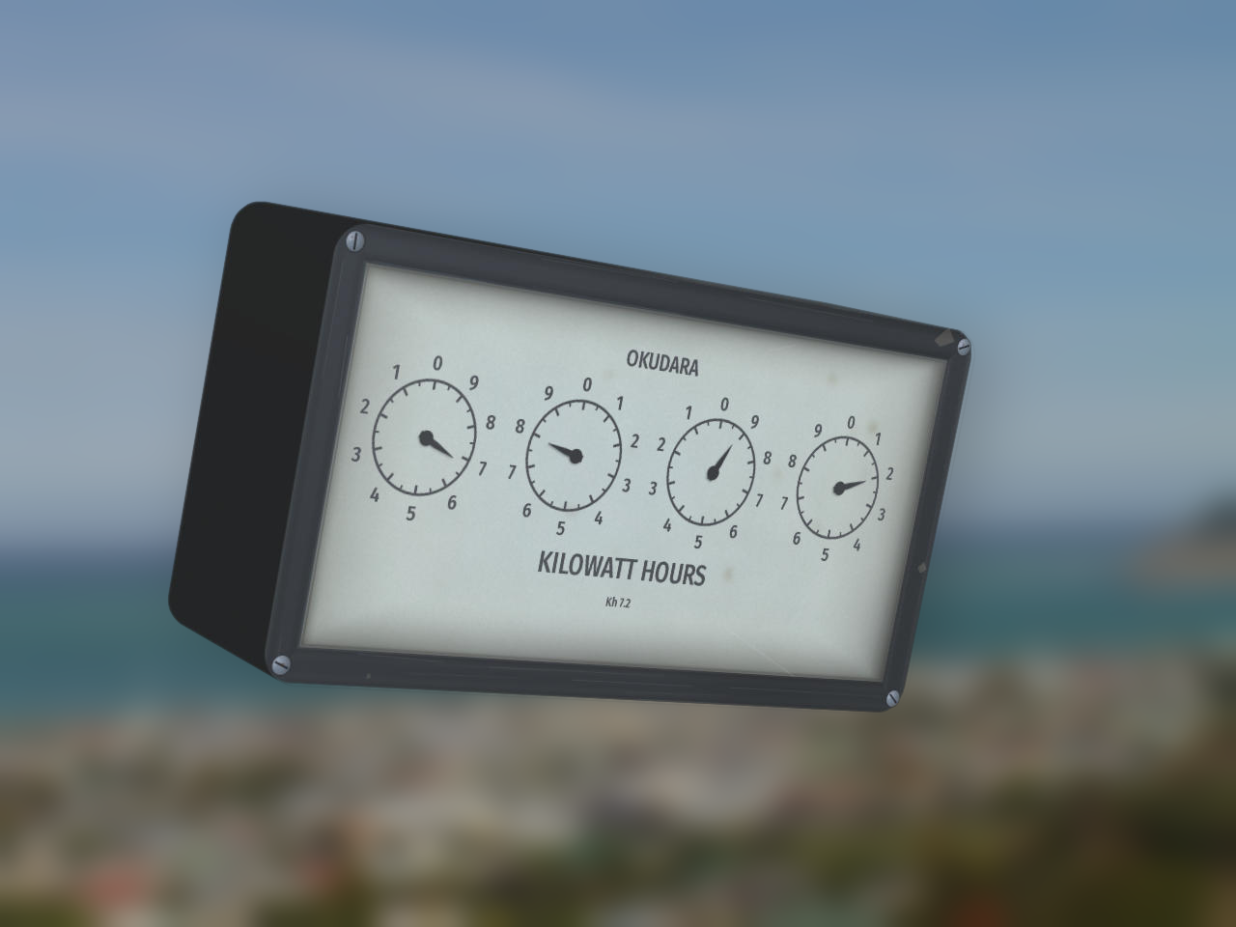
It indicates **6792** kWh
